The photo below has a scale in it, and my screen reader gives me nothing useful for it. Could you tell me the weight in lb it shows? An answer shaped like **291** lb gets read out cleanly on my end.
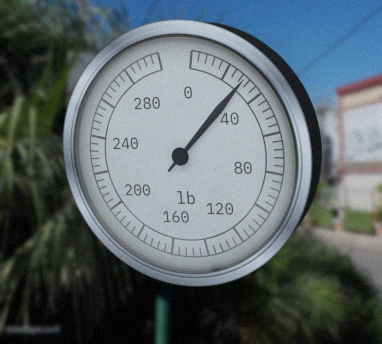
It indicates **30** lb
